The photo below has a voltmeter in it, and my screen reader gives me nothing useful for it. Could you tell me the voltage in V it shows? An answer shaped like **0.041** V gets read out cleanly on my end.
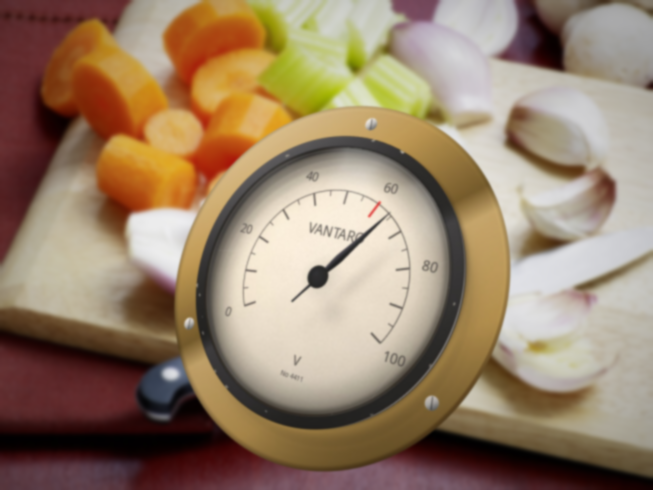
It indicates **65** V
